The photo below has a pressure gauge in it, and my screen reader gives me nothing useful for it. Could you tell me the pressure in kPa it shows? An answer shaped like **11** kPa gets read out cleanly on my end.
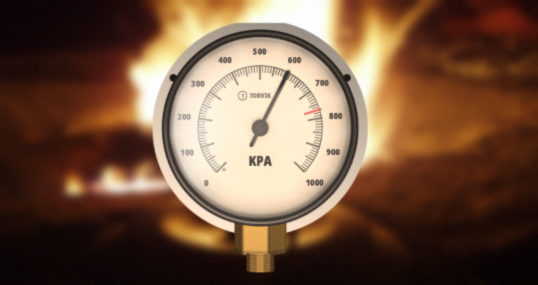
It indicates **600** kPa
